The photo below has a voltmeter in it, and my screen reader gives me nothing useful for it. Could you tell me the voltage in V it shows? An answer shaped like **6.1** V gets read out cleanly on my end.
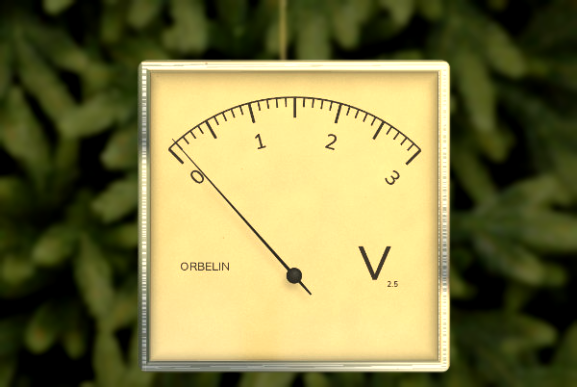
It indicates **0.1** V
